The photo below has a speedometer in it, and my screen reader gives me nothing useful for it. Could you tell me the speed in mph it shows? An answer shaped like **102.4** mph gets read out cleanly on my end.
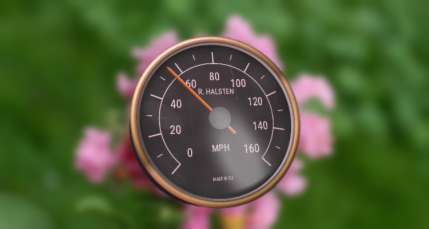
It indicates **55** mph
